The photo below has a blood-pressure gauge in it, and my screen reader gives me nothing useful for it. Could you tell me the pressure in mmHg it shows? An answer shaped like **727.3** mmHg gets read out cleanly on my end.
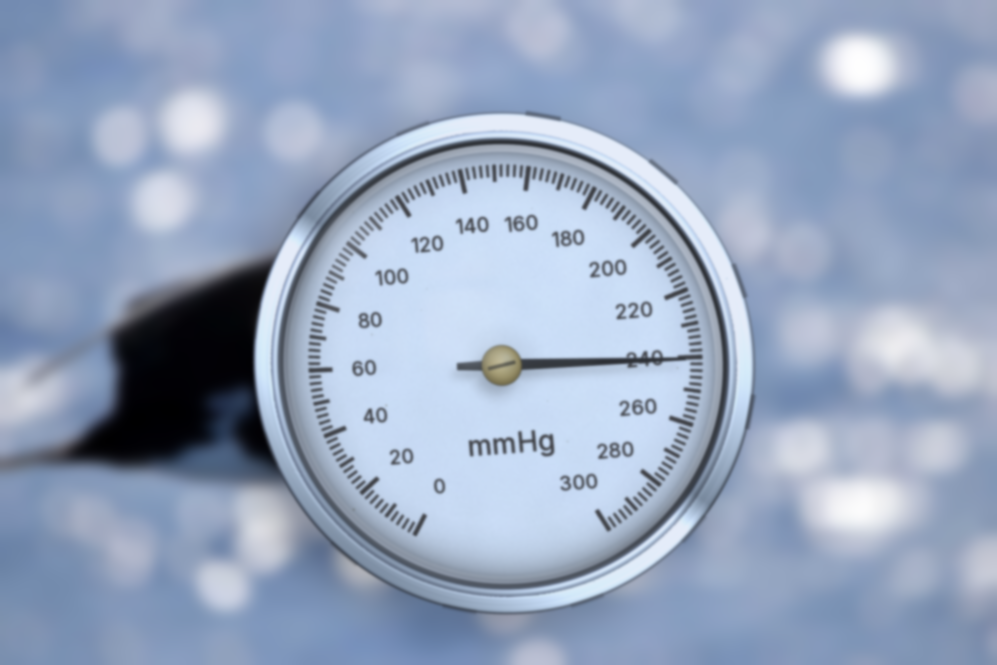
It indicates **240** mmHg
